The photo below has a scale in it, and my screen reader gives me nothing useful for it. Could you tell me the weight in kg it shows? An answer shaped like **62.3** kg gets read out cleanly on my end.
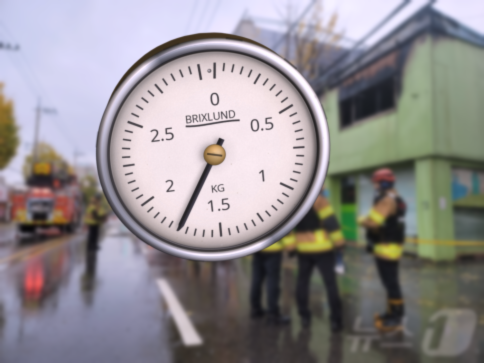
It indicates **1.75** kg
